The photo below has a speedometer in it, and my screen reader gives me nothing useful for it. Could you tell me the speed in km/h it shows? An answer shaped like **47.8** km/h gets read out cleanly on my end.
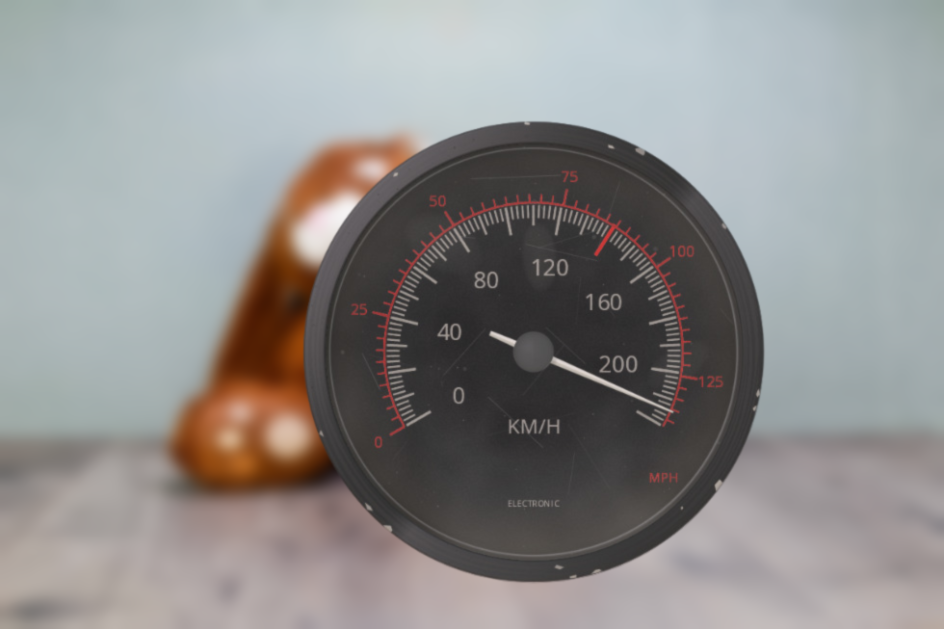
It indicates **214** km/h
